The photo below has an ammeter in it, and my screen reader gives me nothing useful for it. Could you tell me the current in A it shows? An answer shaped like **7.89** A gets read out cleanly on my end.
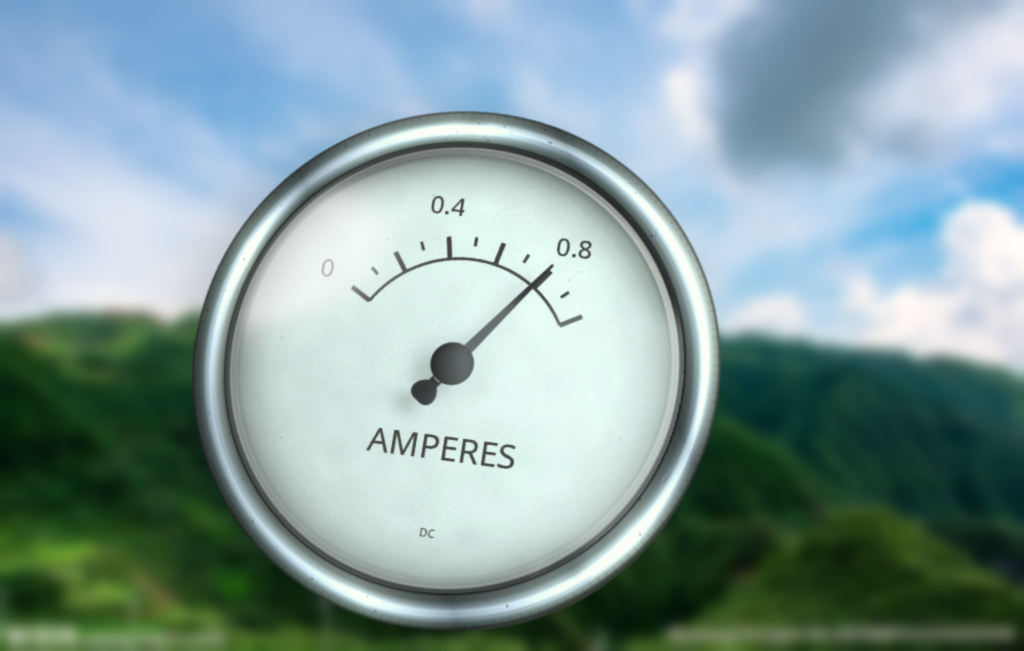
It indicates **0.8** A
